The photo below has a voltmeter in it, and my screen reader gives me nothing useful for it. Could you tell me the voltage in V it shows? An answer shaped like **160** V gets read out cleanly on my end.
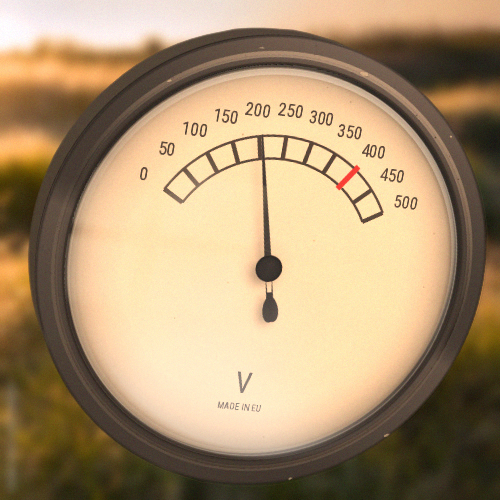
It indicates **200** V
